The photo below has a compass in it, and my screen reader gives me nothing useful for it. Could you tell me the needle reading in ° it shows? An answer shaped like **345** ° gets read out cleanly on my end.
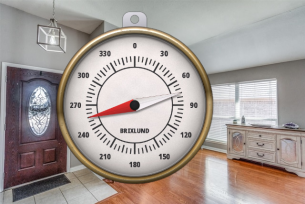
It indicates **255** °
